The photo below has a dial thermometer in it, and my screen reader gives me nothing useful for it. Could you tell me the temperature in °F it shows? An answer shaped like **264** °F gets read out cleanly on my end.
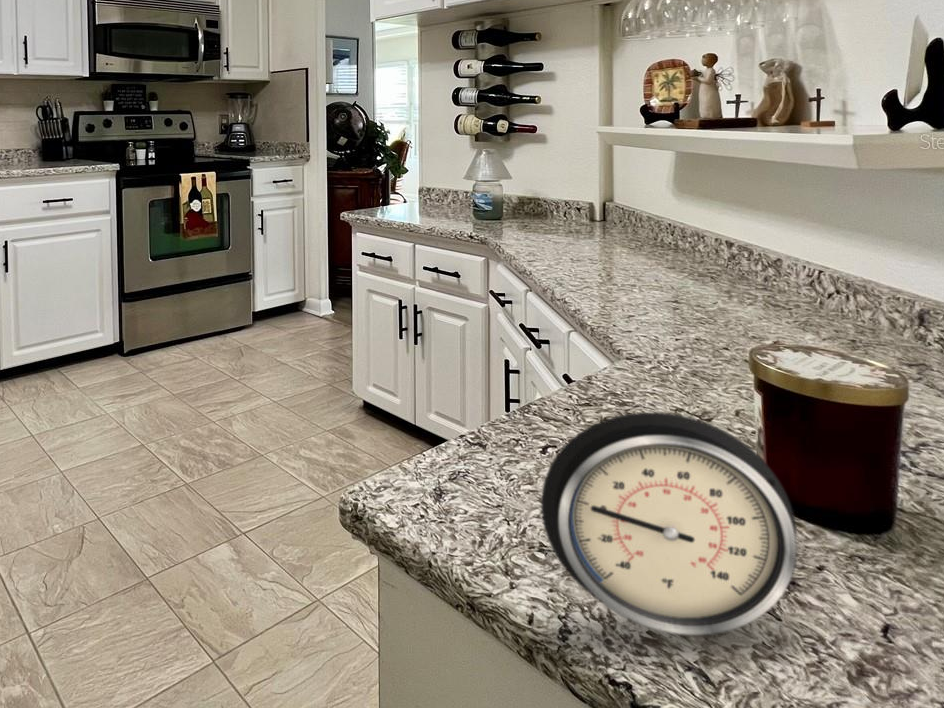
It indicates **0** °F
